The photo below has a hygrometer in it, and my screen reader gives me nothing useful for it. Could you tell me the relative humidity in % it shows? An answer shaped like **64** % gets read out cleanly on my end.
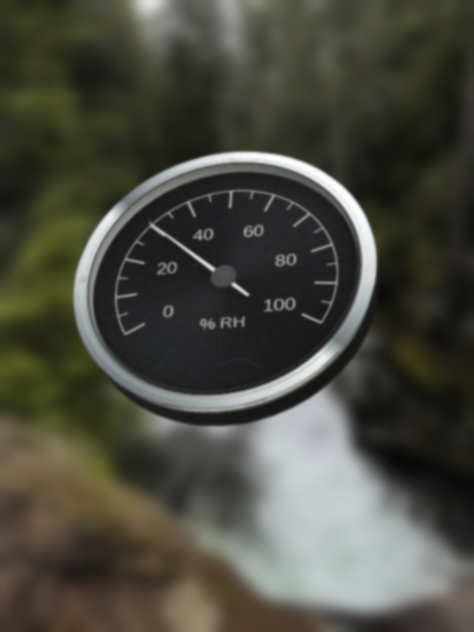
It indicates **30** %
